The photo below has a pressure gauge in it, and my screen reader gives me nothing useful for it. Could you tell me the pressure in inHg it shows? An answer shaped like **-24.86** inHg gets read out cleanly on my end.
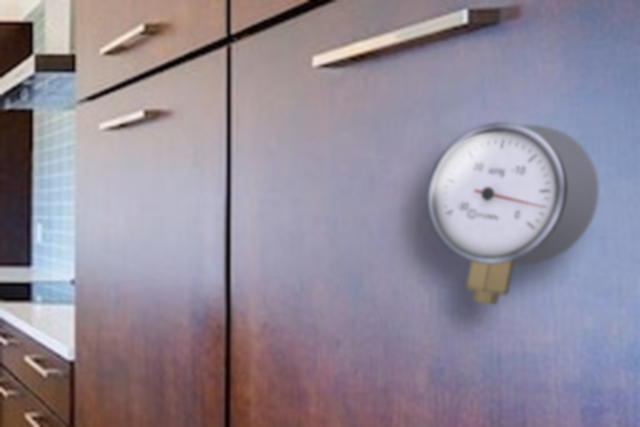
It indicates **-3** inHg
